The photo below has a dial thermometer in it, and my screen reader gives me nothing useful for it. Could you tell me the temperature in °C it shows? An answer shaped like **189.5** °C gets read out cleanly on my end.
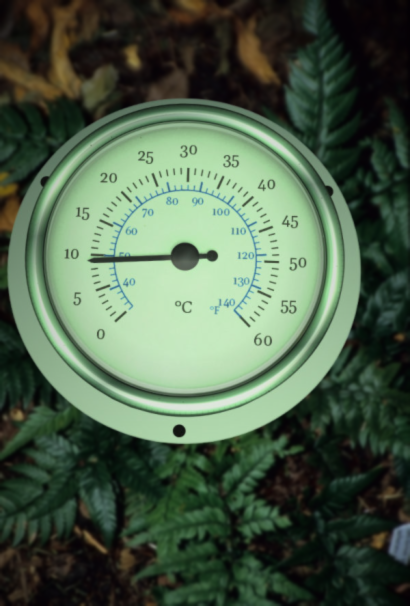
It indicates **9** °C
